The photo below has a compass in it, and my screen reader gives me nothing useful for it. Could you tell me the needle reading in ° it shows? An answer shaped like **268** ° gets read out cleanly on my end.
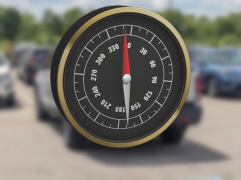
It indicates **350** °
